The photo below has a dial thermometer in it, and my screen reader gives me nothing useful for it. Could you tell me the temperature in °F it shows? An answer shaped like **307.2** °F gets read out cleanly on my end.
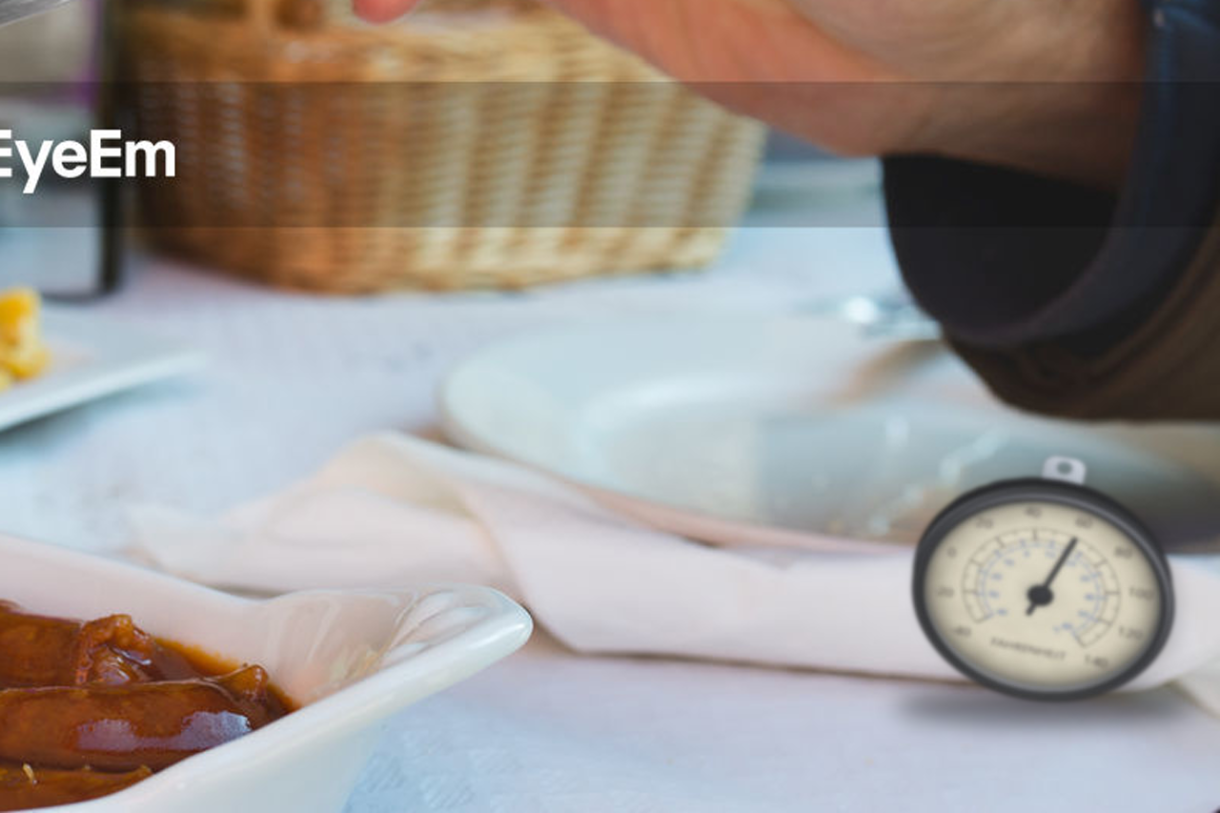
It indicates **60** °F
